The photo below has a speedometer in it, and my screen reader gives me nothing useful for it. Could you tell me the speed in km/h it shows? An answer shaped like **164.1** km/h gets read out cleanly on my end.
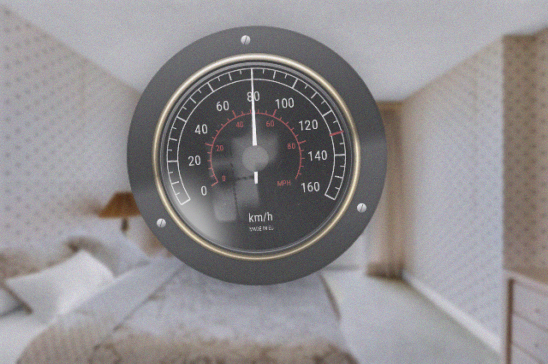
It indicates **80** km/h
